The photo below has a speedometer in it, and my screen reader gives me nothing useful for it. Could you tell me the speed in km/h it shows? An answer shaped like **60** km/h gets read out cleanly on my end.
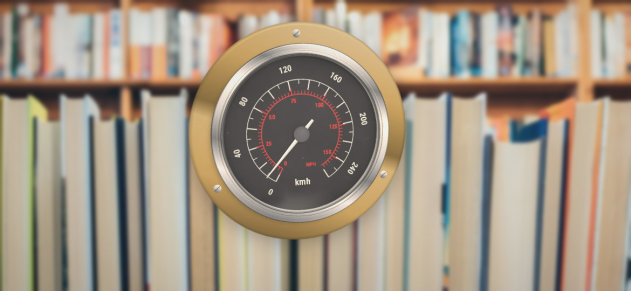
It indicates **10** km/h
